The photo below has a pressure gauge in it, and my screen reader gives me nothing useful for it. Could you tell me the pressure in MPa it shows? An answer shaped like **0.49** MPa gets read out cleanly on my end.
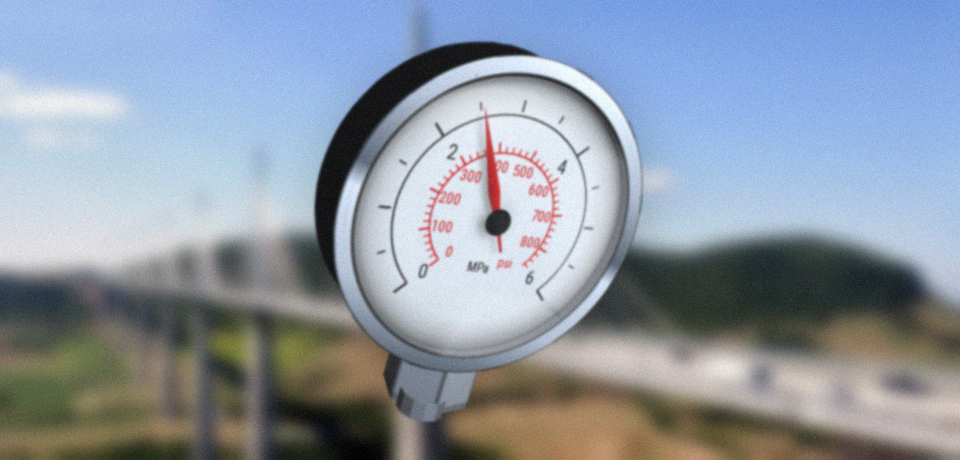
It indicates **2.5** MPa
